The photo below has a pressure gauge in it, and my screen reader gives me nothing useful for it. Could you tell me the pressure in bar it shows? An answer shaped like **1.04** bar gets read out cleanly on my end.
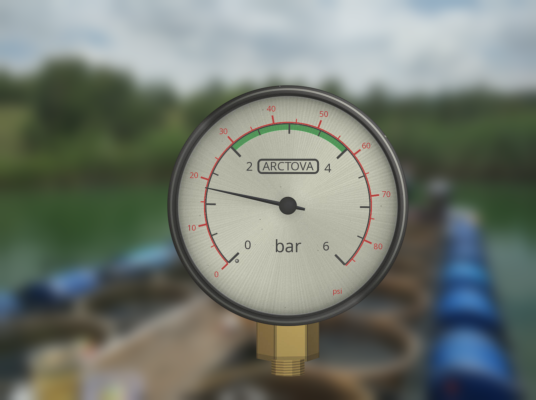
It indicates **1.25** bar
